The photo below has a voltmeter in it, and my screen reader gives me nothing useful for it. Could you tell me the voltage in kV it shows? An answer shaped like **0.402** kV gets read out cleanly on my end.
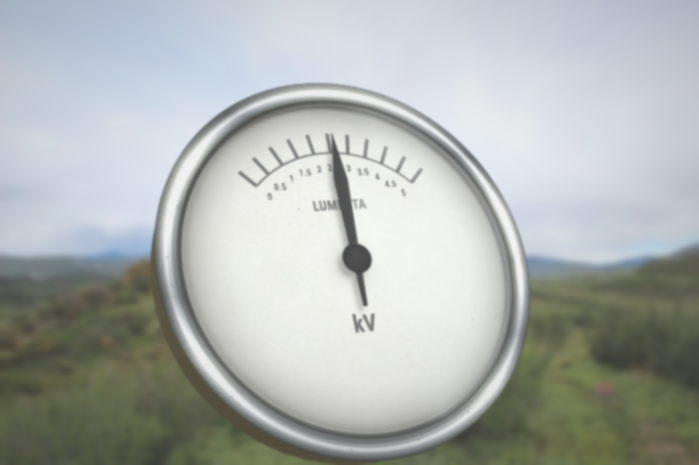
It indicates **2.5** kV
